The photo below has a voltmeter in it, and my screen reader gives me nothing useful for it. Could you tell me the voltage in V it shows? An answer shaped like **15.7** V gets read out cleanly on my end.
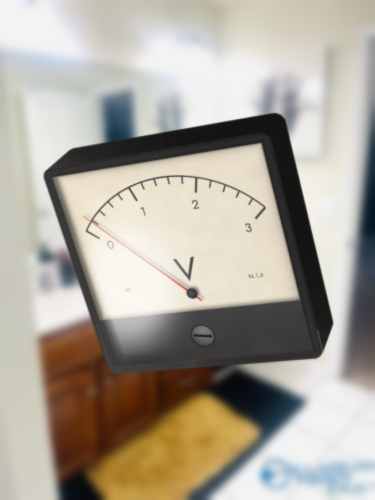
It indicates **0.2** V
